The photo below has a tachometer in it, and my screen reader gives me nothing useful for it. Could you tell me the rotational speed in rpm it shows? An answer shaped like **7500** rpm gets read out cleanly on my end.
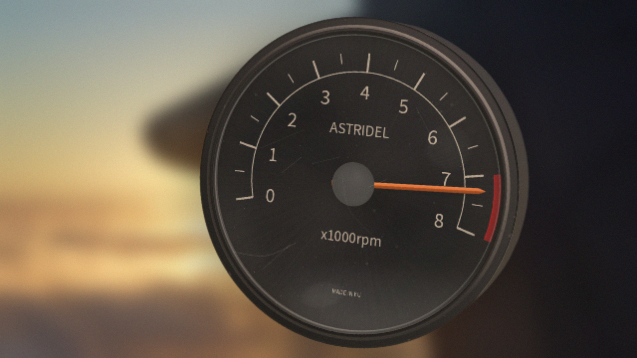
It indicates **7250** rpm
